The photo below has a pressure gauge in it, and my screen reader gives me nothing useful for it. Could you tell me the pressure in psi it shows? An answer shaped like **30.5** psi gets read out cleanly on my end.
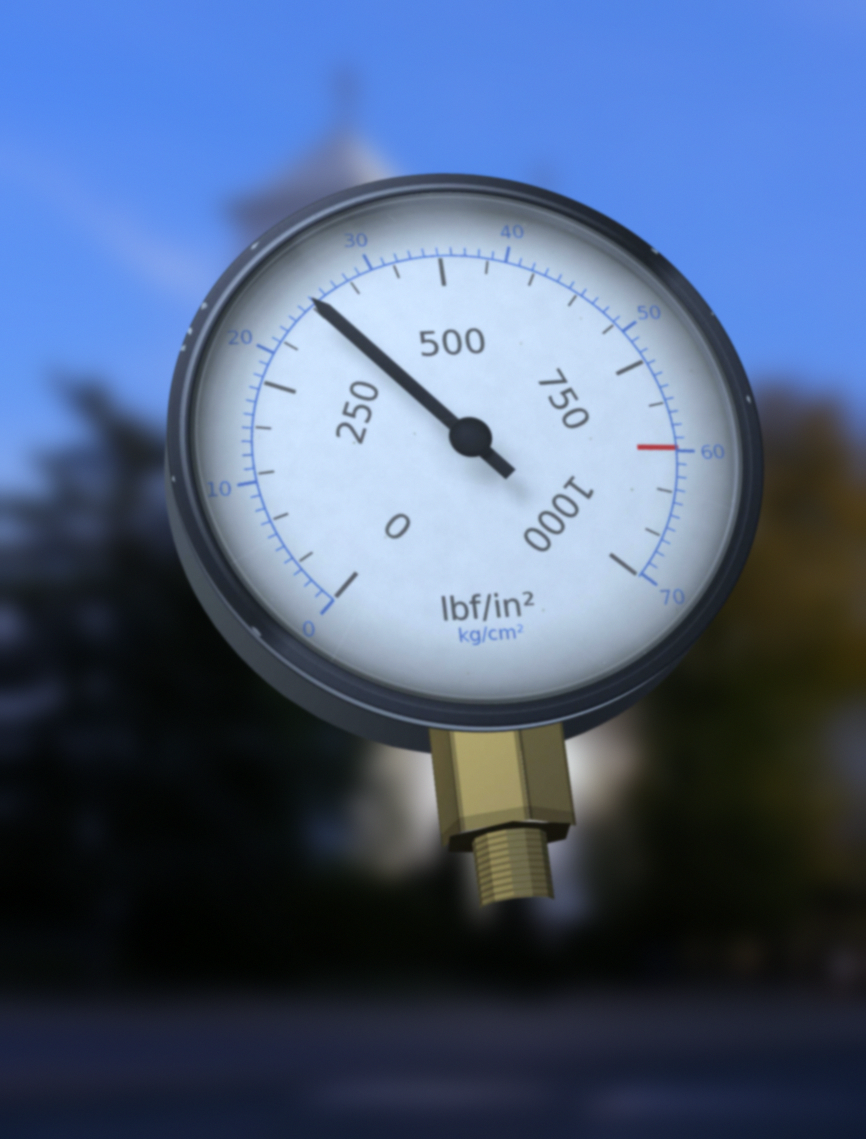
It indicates **350** psi
